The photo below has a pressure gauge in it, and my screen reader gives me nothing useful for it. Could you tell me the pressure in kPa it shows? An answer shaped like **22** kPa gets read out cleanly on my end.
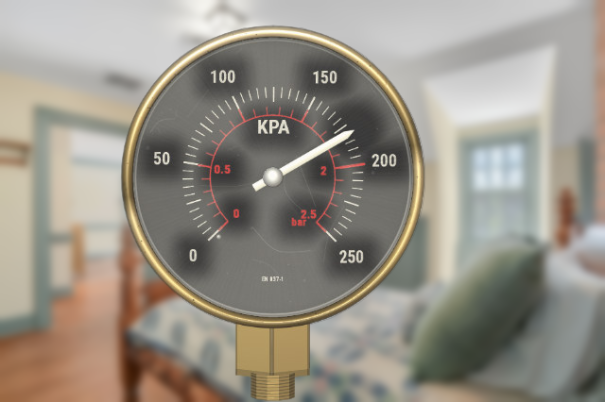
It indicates **180** kPa
